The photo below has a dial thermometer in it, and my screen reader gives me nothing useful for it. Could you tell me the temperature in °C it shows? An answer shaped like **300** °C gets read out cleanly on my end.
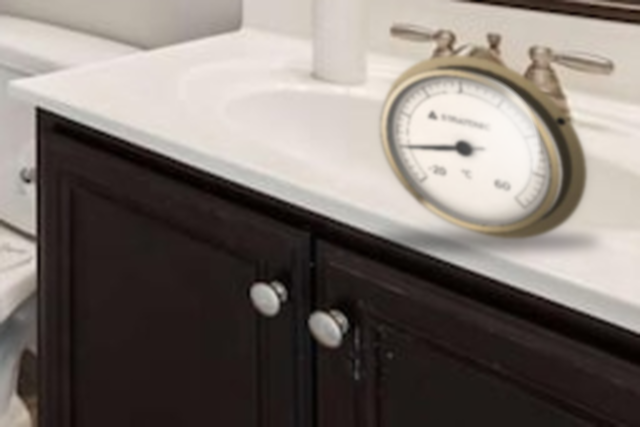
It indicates **-10** °C
